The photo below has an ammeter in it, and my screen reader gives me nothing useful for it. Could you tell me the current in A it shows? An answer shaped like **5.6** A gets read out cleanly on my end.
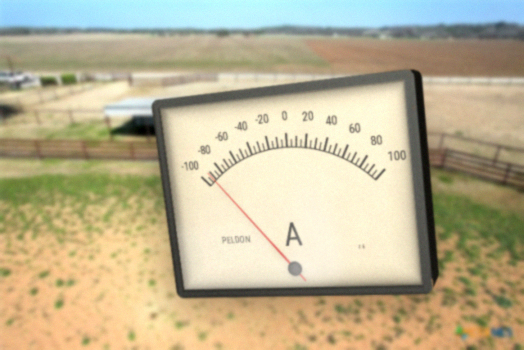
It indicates **-90** A
